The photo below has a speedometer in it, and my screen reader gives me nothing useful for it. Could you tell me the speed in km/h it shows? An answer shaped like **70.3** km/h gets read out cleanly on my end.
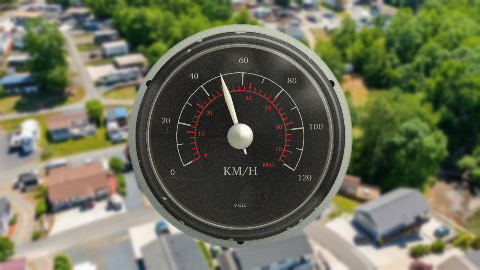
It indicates **50** km/h
